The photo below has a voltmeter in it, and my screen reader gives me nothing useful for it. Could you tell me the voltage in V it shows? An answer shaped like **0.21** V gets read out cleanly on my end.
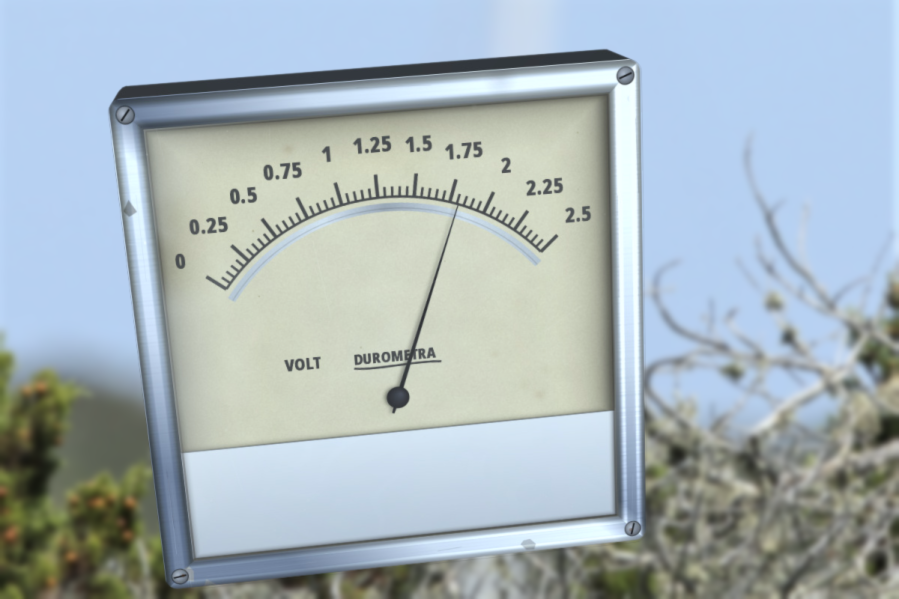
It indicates **1.8** V
